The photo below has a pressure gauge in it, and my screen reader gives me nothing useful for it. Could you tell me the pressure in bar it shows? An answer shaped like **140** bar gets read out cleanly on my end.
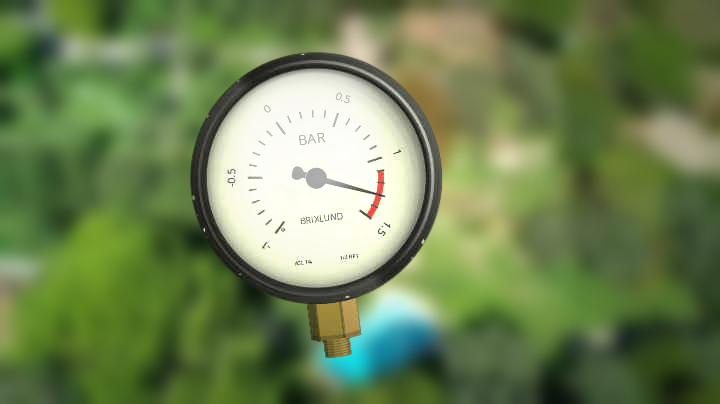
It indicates **1.3** bar
